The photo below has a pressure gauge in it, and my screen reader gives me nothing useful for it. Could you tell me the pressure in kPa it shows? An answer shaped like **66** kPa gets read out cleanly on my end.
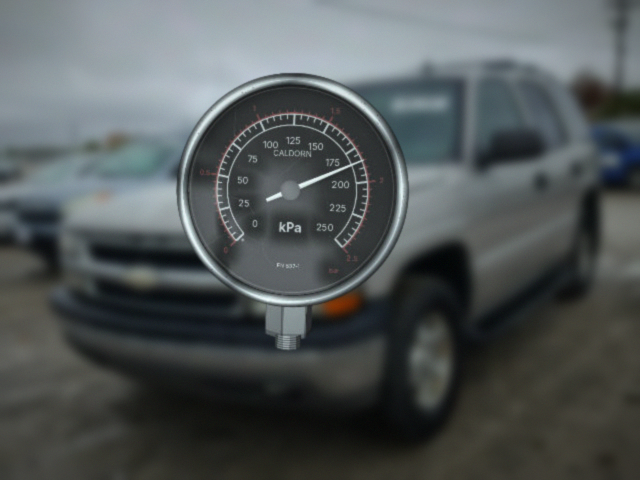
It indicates **185** kPa
